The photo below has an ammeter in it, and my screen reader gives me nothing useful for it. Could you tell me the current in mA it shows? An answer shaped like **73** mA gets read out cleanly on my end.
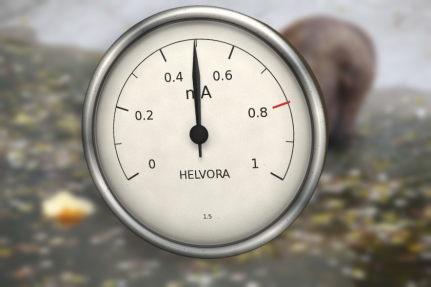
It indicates **0.5** mA
